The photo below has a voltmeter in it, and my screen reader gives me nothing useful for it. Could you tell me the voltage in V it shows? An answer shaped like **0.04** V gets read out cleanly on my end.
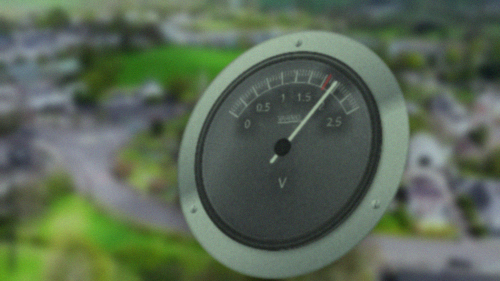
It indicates **2** V
